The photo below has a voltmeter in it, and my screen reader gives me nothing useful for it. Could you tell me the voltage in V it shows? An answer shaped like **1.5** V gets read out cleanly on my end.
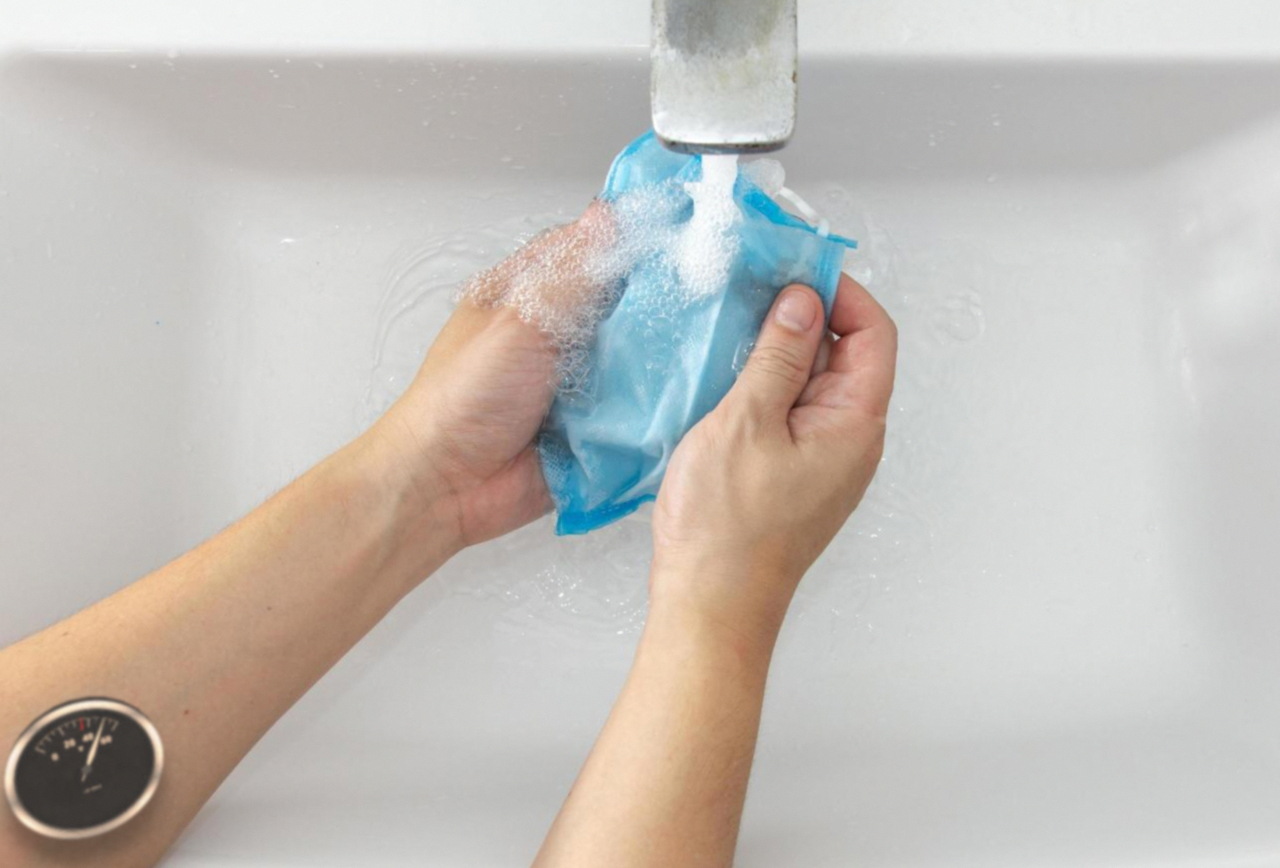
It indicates **50** V
